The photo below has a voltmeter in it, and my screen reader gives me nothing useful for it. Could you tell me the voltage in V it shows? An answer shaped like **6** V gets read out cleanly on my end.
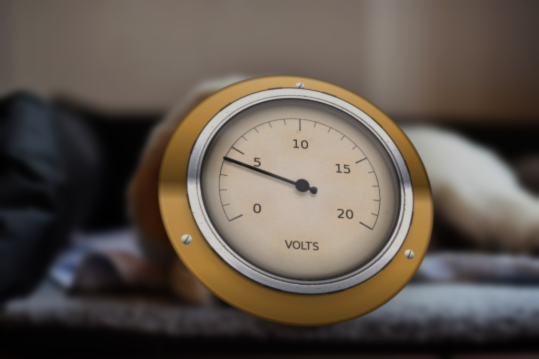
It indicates **4** V
